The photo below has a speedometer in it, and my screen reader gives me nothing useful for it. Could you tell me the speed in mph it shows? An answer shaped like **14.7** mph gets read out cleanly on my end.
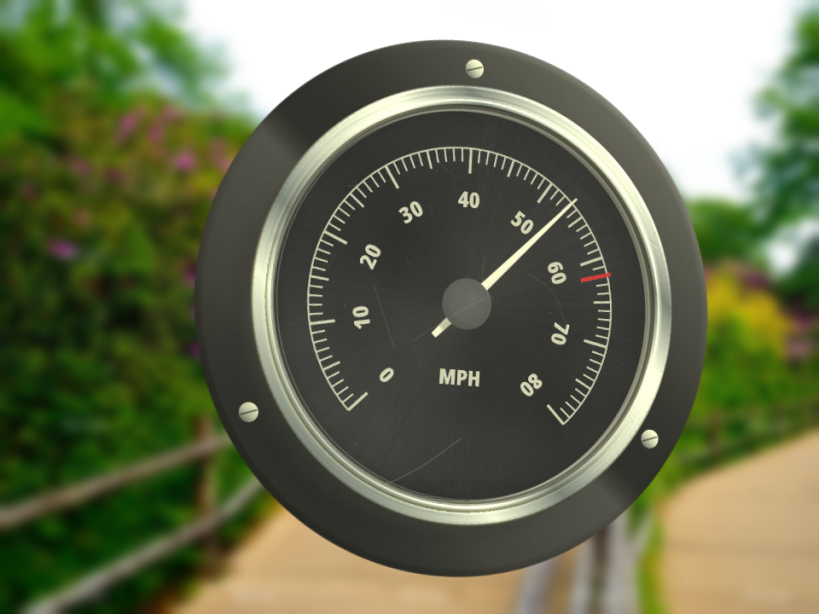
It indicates **53** mph
